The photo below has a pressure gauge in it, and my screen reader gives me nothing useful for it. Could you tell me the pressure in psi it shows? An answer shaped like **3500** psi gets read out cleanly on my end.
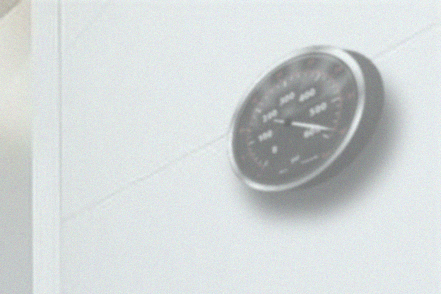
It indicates **580** psi
